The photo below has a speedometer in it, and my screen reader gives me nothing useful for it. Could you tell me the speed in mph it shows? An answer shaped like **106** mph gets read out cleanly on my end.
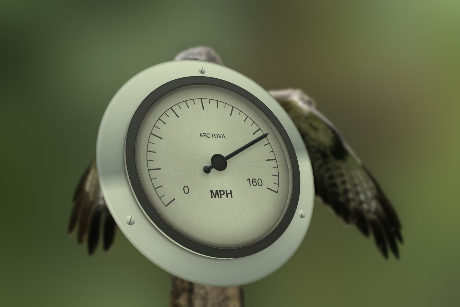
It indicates **125** mph
